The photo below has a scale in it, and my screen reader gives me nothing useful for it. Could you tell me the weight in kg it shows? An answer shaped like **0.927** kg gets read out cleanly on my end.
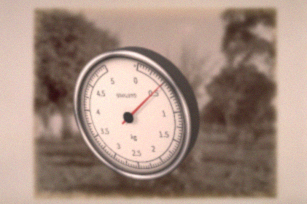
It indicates **0.5** kg
